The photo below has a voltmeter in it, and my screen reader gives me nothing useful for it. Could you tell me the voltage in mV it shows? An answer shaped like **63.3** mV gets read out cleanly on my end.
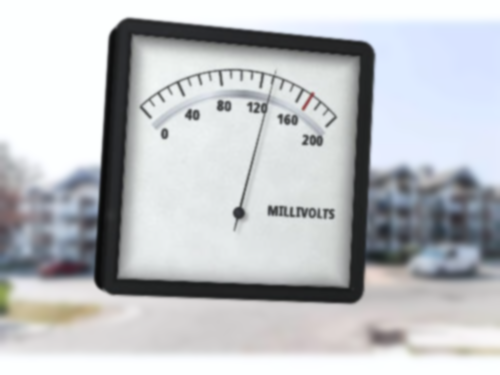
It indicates **130** mV
